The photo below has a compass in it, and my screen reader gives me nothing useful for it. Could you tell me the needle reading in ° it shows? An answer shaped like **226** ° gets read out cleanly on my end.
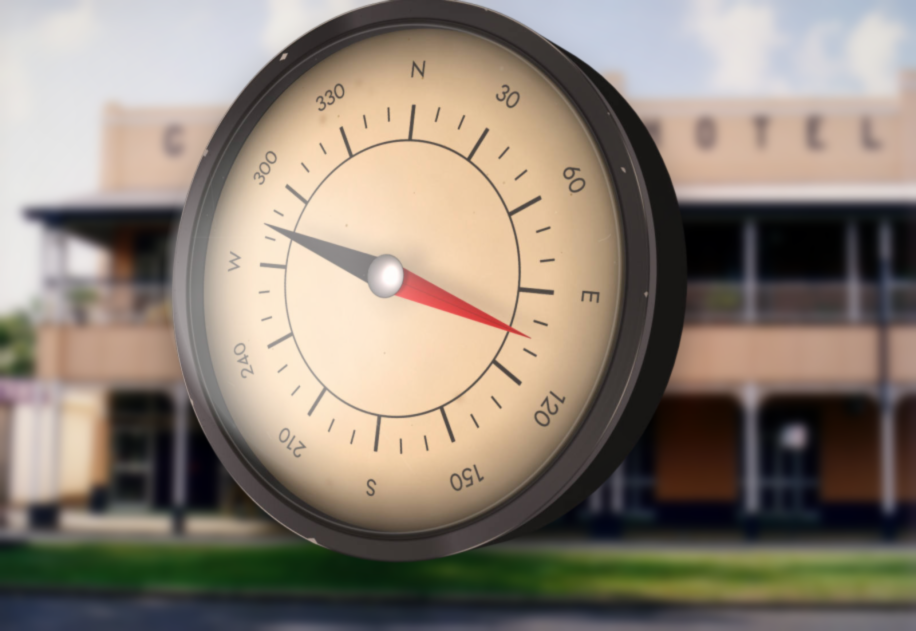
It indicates **105** °
